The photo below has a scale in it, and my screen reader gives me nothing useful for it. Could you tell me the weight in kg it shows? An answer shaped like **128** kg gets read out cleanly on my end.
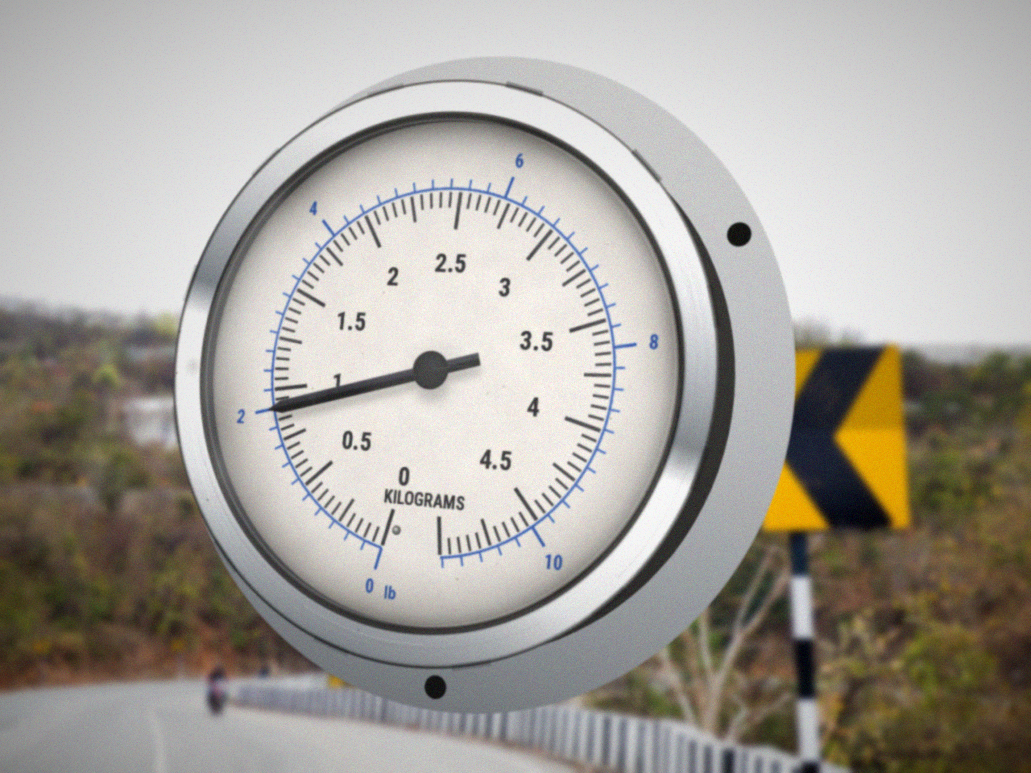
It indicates **0.9** kg
